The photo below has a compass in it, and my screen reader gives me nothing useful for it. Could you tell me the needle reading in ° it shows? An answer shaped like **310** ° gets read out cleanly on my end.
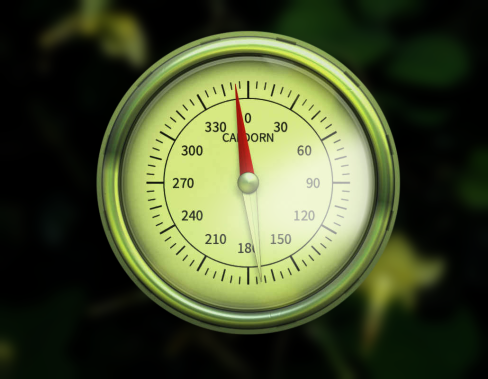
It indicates **352.5** °
